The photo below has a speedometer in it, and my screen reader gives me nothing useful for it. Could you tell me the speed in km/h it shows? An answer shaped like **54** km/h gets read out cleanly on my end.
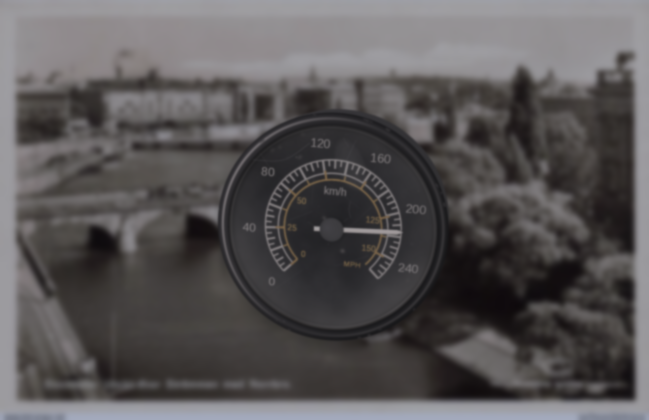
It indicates **215** km/h
